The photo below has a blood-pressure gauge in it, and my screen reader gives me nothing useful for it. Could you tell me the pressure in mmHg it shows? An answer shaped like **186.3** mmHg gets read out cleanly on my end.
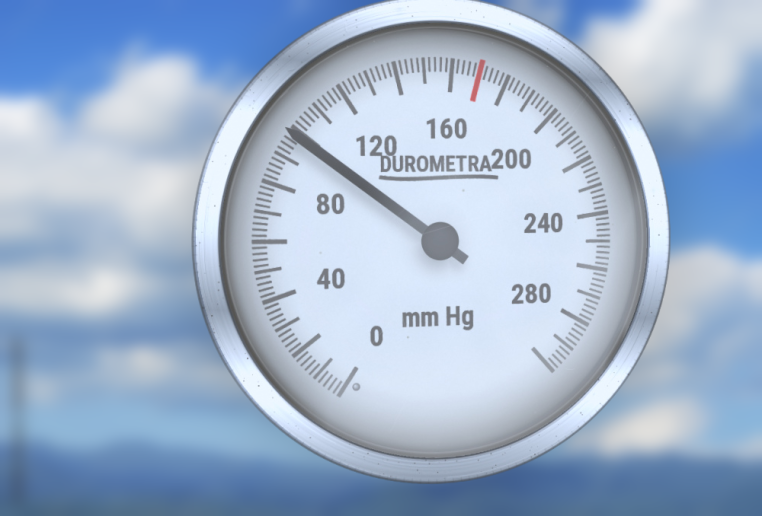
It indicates **98** mmHg
